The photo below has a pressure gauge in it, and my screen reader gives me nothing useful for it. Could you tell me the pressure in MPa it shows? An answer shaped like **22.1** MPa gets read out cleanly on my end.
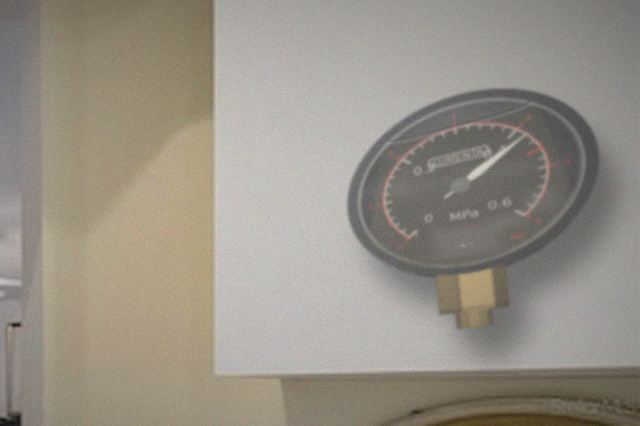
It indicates **0.42** MPa
